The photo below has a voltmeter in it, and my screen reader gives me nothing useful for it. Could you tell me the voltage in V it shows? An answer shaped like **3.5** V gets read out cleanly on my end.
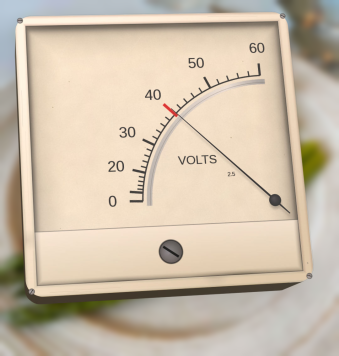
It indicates **40** V
